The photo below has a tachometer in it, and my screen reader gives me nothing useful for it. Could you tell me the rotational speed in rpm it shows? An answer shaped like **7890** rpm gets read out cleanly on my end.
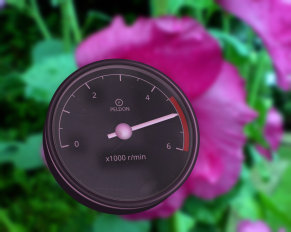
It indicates **5000** rpm
